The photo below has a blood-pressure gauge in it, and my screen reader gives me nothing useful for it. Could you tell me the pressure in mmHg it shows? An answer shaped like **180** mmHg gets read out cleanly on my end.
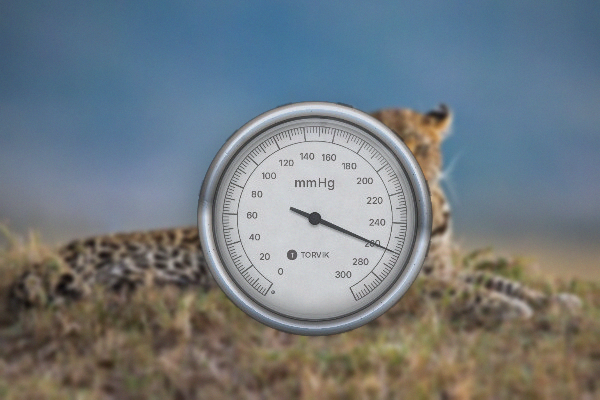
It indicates **260** mmHg
